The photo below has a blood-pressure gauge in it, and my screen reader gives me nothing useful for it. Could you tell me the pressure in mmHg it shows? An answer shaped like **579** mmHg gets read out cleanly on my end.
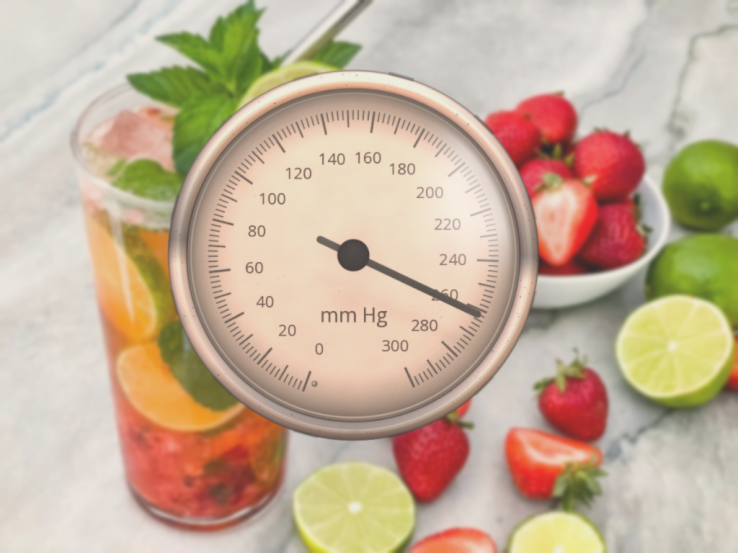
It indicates **262** mmHg
